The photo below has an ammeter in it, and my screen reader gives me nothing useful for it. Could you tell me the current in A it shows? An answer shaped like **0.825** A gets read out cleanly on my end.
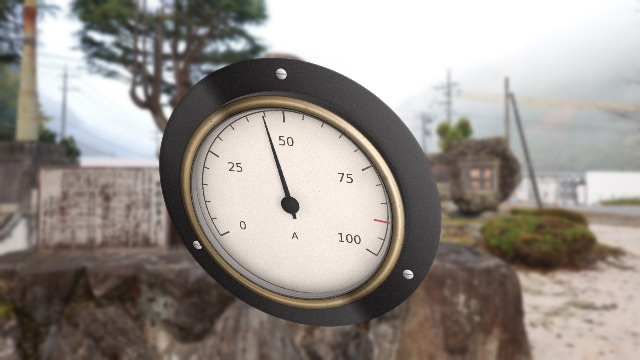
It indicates **45** A
